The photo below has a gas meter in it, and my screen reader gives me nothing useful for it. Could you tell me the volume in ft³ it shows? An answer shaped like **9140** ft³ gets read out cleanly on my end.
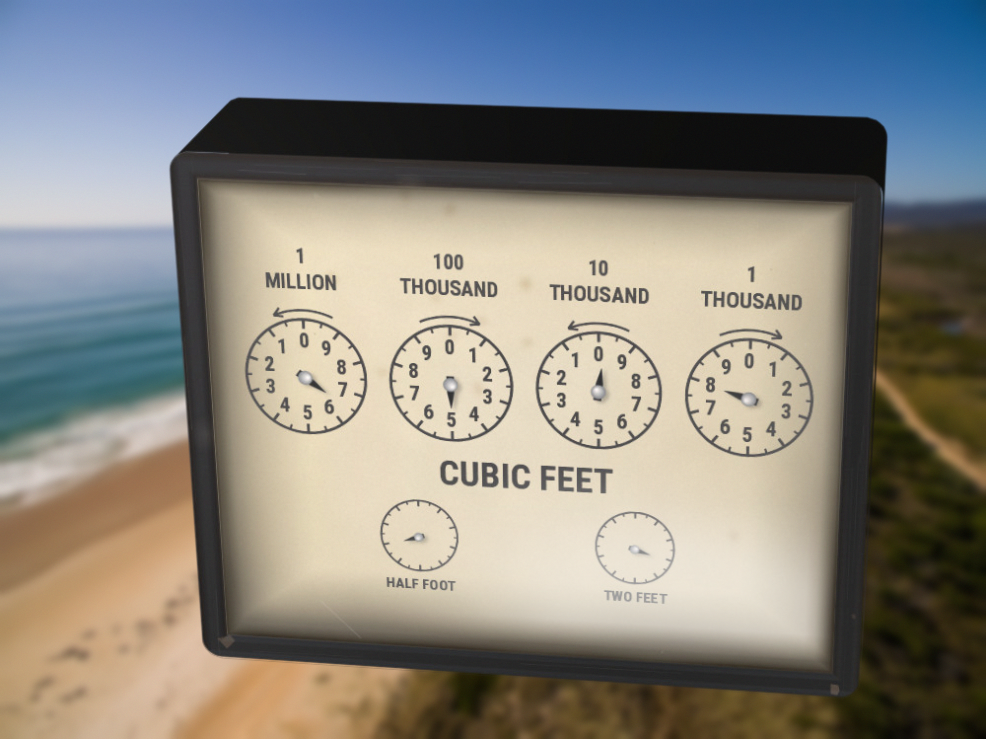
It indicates **649800** ft³
